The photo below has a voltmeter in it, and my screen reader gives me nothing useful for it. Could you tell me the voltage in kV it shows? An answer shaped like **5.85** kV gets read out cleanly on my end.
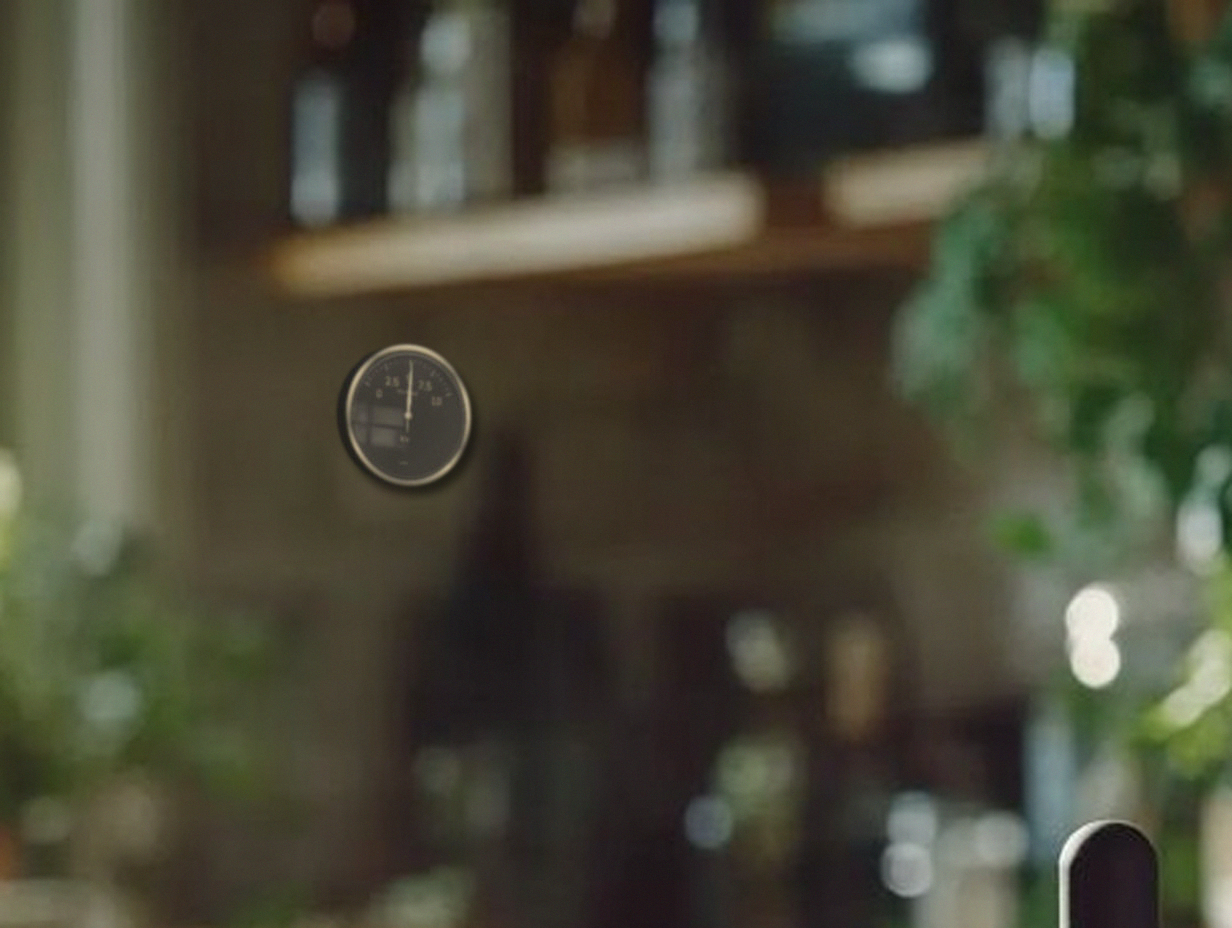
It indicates **5** kV
